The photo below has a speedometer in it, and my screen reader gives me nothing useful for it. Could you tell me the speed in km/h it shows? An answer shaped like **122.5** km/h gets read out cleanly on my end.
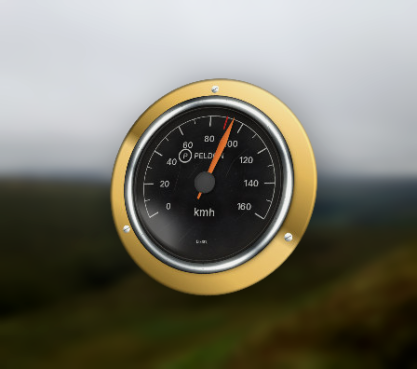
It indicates **95** km/h
